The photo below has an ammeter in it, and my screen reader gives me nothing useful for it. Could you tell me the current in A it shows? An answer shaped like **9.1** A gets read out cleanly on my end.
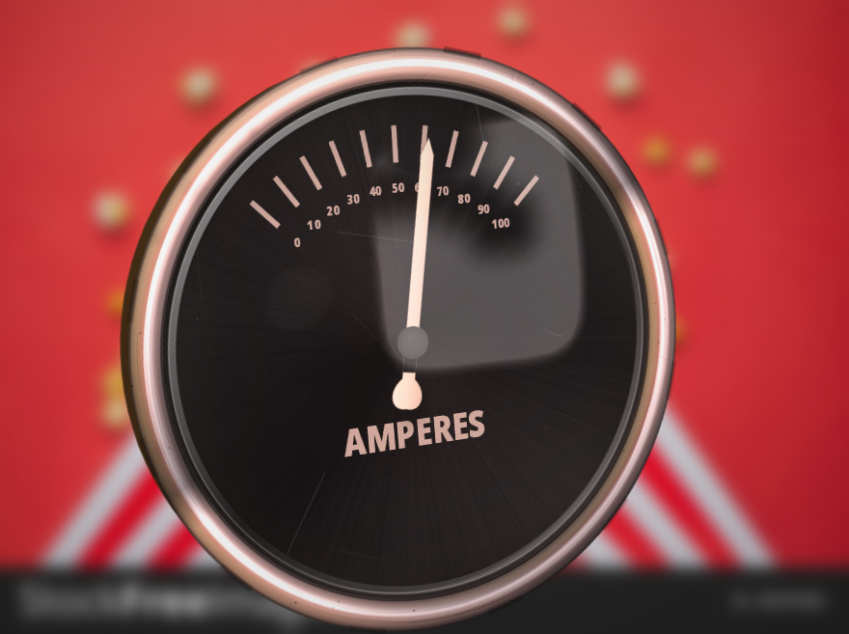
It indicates **60** A
